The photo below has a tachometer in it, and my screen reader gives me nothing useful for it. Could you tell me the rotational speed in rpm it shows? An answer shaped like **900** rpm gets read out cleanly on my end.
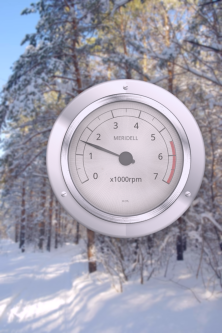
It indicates **1500** rpm
